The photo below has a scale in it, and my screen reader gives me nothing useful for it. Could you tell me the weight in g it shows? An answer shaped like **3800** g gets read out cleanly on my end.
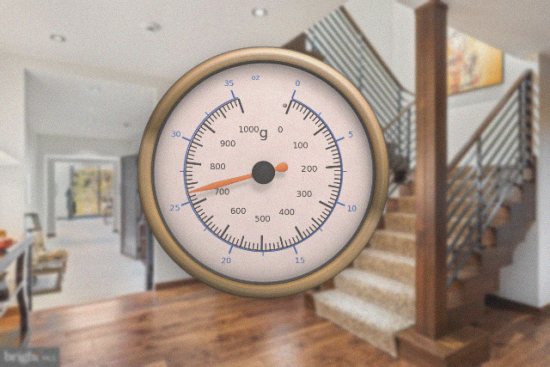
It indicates **730** g
